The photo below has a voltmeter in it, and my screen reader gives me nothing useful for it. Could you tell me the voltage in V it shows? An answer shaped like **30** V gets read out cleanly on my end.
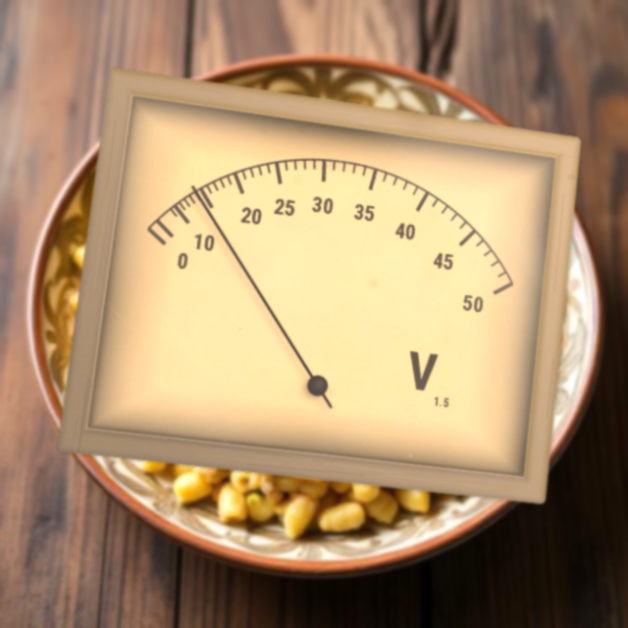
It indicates **14** V
